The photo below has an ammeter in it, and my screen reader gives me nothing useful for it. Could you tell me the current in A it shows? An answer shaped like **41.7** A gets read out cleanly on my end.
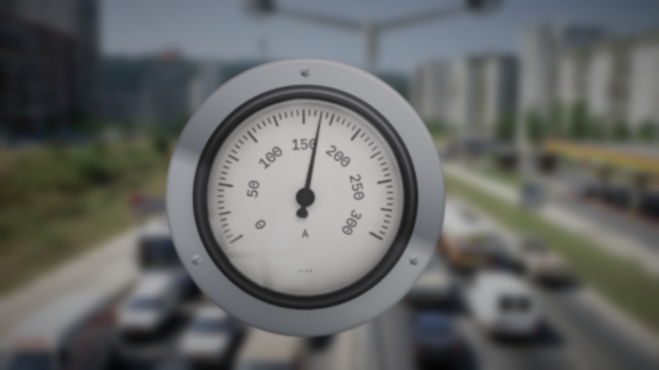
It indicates **165** A
